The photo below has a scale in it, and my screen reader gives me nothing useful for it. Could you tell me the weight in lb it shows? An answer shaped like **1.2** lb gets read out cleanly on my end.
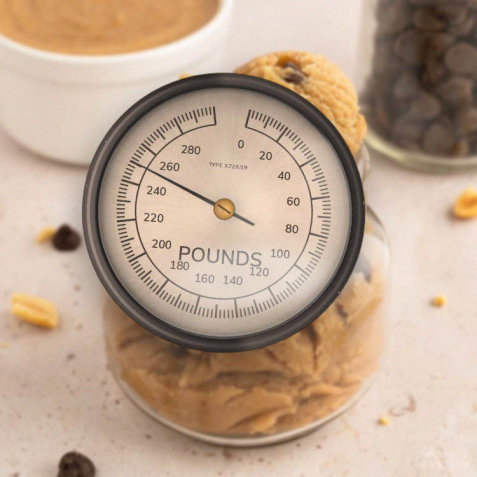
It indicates **250** lb
